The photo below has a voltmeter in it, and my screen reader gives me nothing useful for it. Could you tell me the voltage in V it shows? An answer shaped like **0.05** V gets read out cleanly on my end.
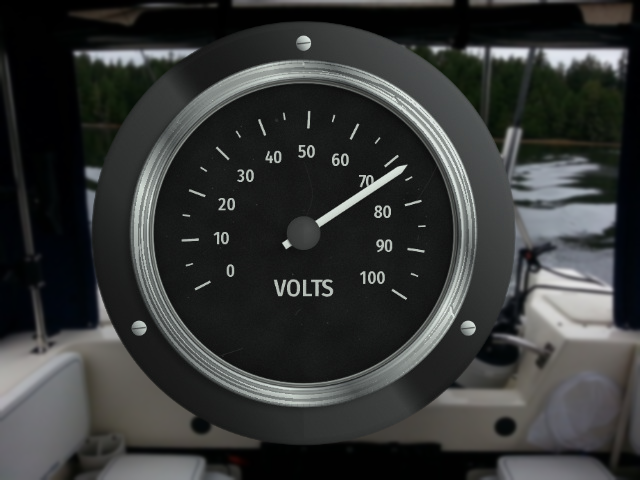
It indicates **72.5** V
